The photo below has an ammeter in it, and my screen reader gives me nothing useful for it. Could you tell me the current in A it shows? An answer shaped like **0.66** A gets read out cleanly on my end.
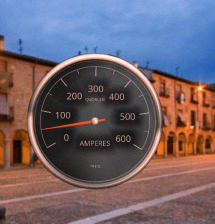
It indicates **50** A
